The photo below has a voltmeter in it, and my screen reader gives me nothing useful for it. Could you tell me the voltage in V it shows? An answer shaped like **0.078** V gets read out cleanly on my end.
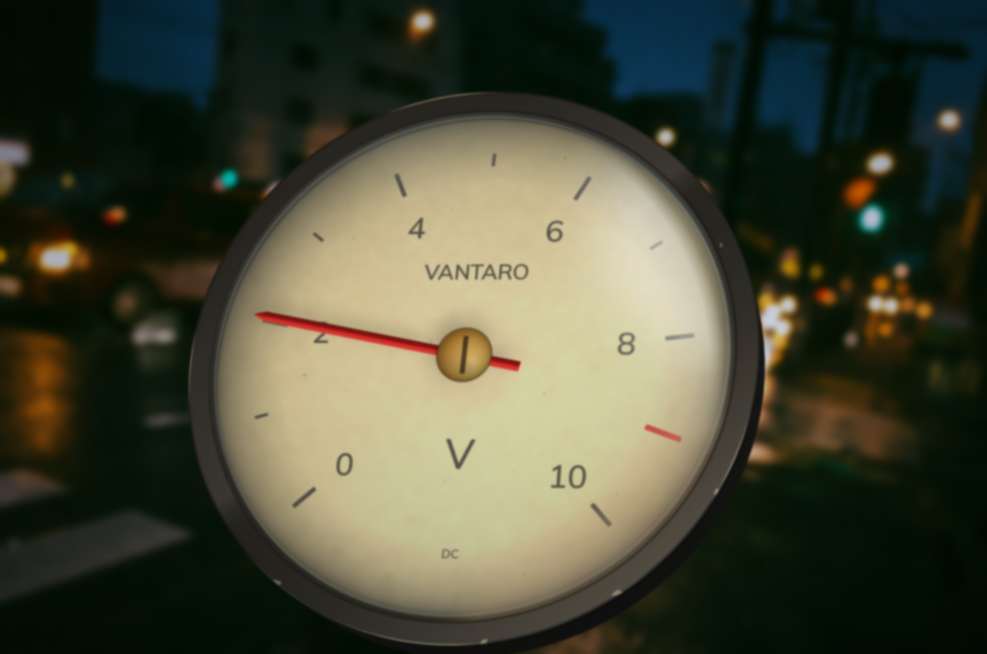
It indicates **2** V
